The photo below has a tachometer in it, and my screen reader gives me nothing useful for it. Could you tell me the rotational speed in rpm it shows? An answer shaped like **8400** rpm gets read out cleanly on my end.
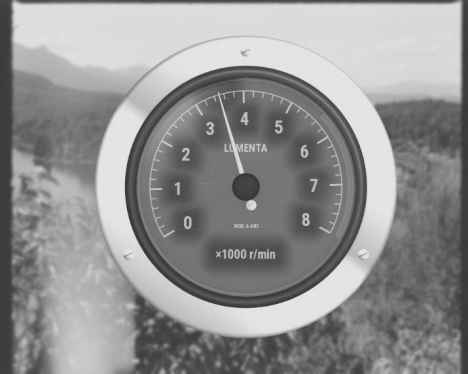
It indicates **3500** rpm
